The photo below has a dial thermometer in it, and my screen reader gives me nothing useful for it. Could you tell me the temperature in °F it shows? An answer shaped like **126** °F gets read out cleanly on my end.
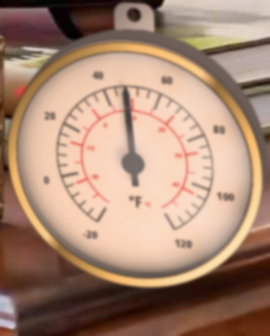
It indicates **48** °F
